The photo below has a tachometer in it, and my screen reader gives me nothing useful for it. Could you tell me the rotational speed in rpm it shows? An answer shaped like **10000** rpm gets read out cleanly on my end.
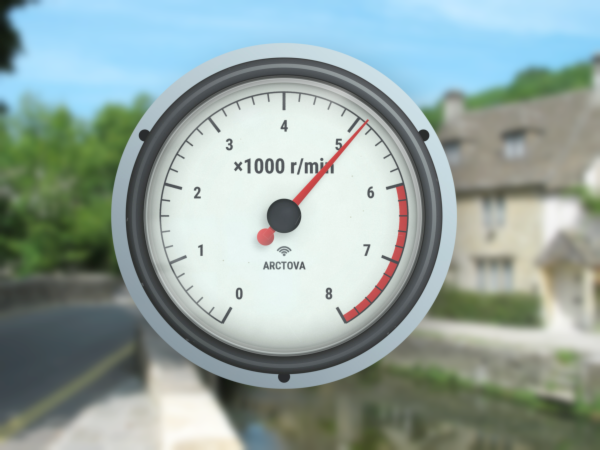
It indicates **5100** rpm
